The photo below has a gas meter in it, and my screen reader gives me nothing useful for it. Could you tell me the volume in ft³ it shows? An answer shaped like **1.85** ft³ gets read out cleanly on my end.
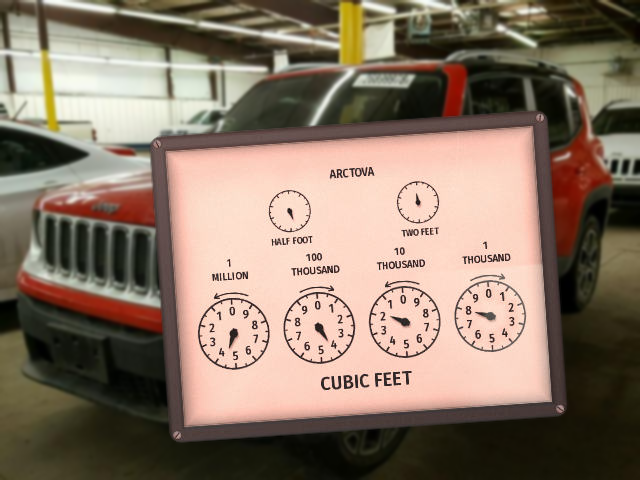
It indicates **441800** ft³
